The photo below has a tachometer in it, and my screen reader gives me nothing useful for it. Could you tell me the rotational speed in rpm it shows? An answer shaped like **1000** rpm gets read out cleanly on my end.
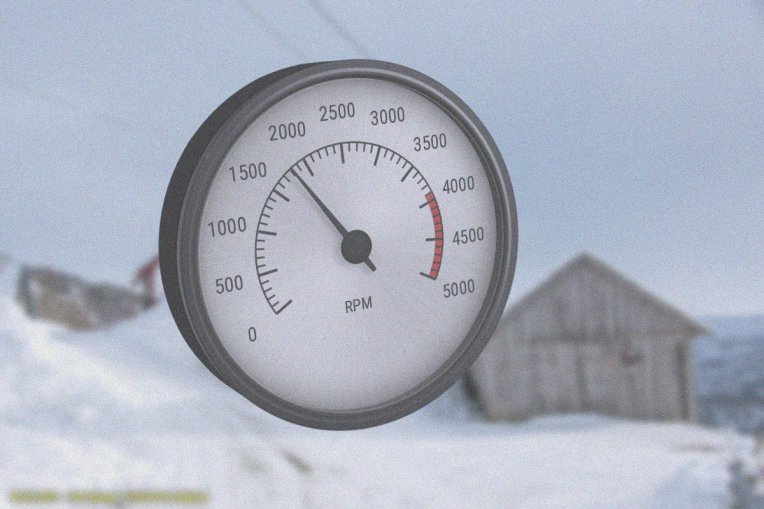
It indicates **1800** rpm
